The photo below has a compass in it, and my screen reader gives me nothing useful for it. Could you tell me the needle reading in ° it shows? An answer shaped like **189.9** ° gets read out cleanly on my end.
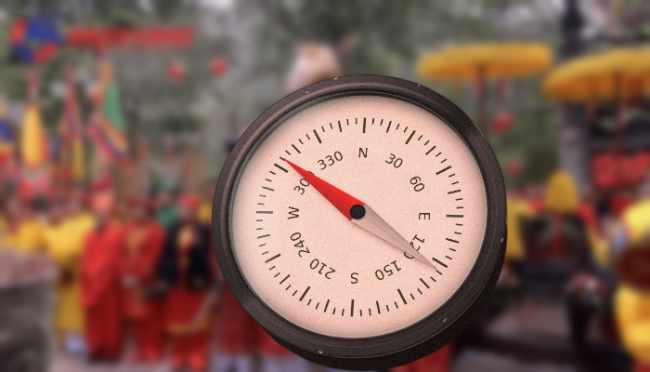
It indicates **305** °
